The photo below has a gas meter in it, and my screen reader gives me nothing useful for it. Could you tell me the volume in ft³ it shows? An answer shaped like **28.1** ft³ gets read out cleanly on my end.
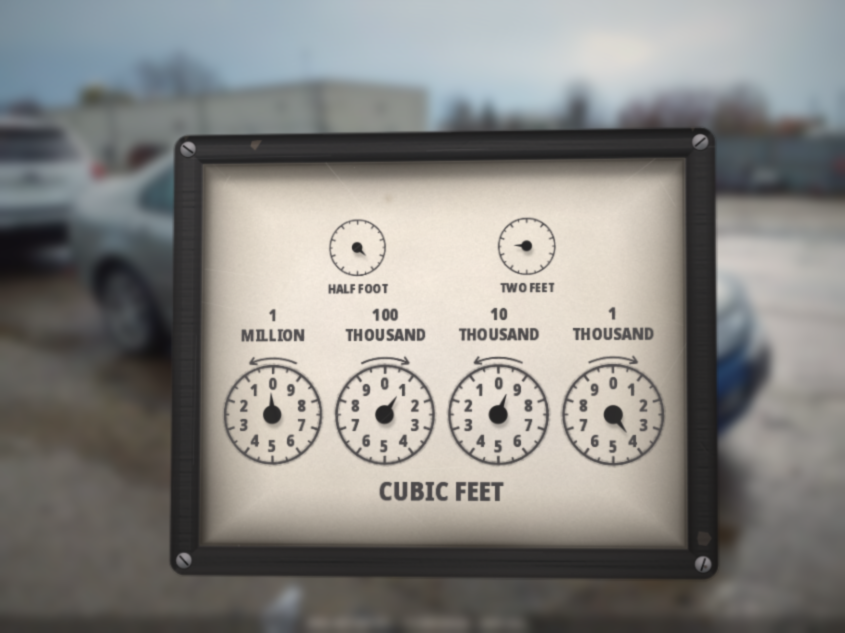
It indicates **9400** ft³
